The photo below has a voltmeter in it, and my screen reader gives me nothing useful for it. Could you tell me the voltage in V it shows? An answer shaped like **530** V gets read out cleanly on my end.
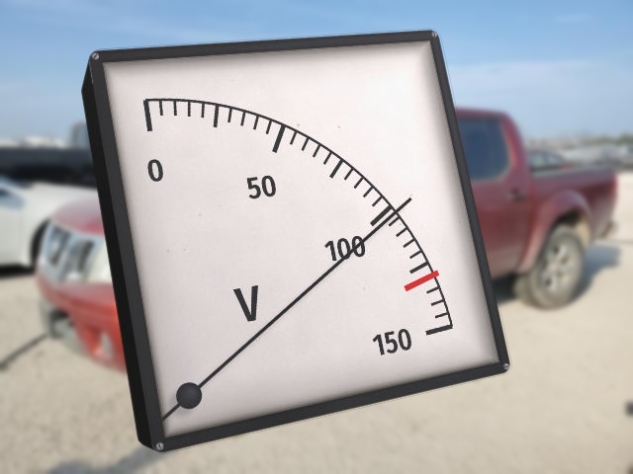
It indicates **102.5** V
